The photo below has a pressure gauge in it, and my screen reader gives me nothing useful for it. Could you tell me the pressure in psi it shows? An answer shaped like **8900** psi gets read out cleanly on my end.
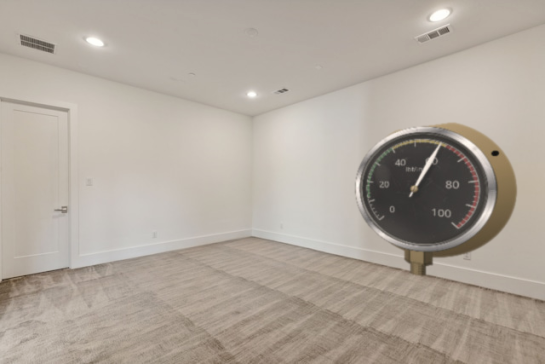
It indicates **60** psi
